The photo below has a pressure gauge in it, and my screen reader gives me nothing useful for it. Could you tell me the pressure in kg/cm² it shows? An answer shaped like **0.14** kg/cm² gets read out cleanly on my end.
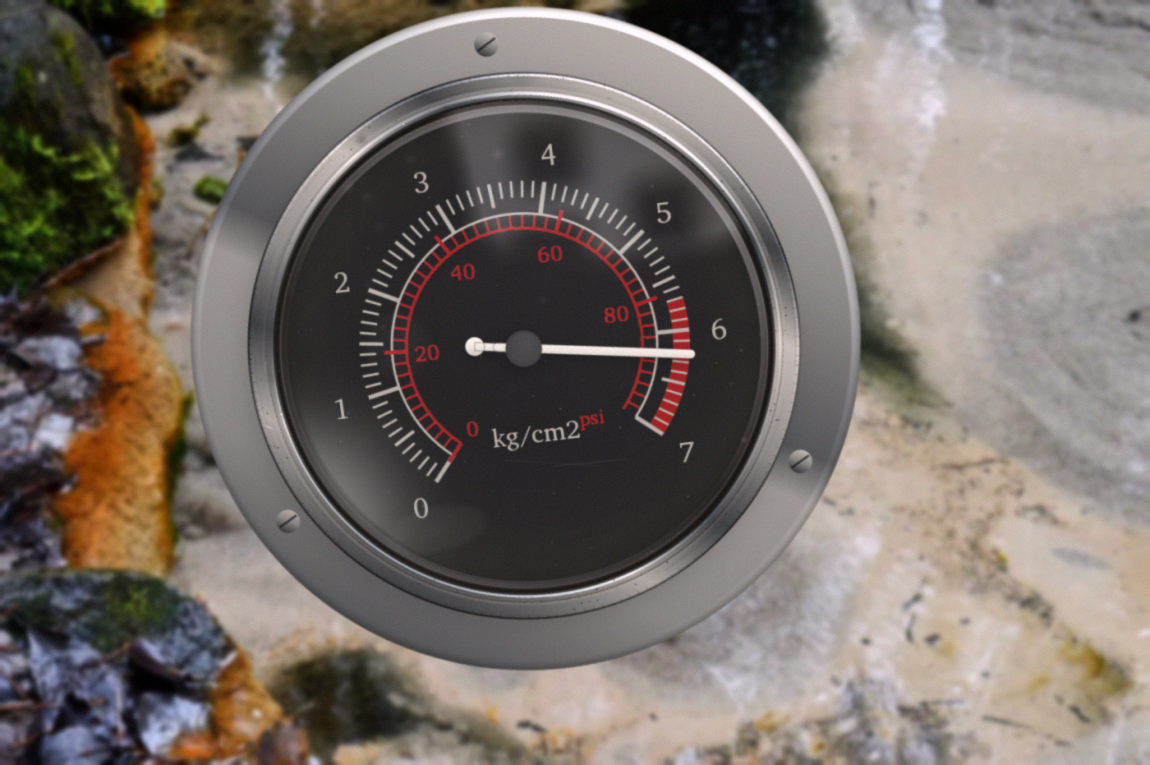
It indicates **6.2** kg/cm²
